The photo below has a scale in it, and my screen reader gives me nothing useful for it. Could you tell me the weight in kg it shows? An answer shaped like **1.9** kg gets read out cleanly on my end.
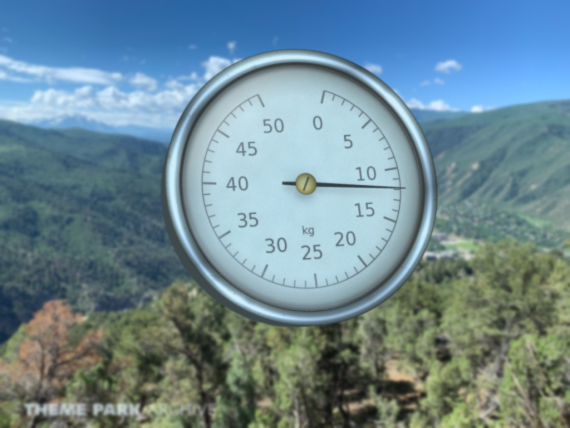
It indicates **12** kg
